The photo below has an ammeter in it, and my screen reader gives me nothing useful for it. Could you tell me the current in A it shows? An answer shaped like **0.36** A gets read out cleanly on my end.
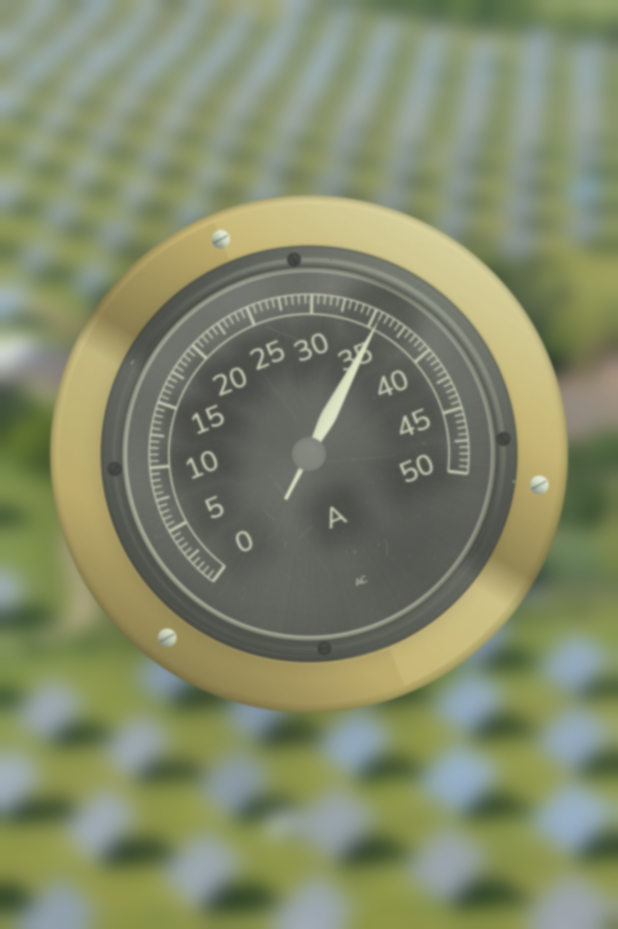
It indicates **35.5** A
